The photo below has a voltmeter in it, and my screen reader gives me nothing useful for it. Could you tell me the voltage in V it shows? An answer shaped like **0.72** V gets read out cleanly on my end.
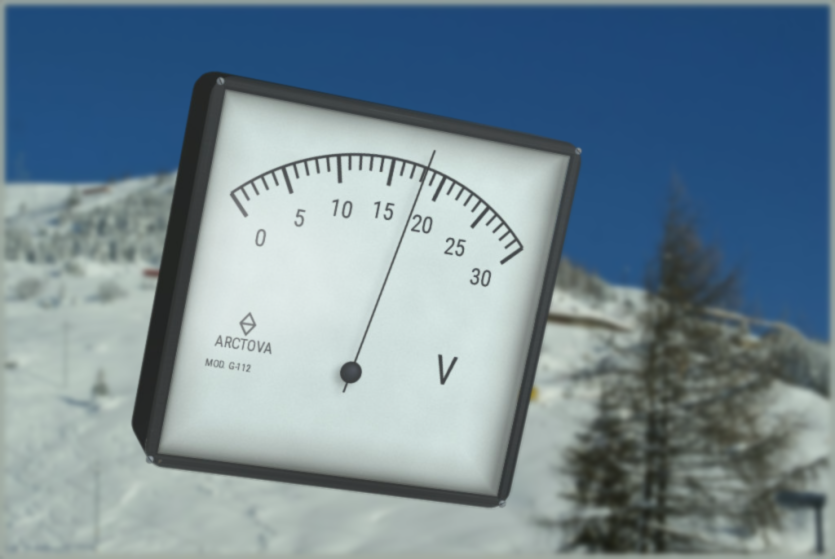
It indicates **18** V
